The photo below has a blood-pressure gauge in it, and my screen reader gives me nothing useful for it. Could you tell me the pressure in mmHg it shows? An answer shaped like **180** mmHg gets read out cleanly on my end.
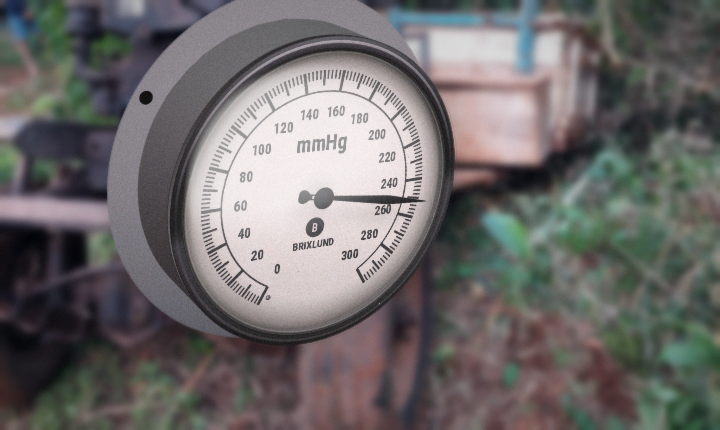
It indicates **250** mmHg
